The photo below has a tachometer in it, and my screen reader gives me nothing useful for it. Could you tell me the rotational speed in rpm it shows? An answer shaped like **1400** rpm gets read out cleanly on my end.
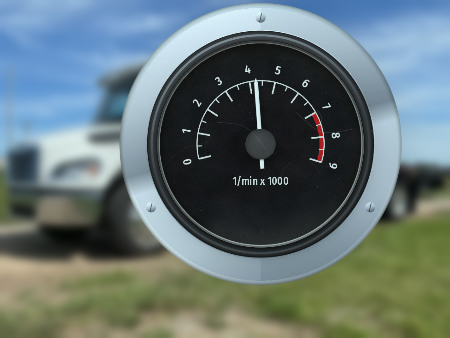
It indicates **4250** rpm
